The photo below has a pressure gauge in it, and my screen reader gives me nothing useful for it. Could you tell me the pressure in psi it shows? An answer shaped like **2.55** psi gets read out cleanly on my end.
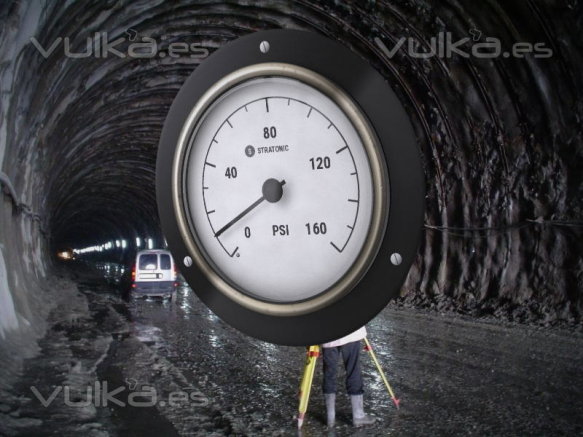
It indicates **10** psi
